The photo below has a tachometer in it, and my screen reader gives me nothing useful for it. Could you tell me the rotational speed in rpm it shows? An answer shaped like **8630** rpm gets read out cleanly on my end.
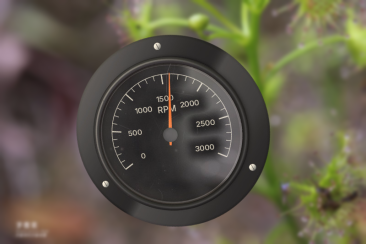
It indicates **1600** rpm
